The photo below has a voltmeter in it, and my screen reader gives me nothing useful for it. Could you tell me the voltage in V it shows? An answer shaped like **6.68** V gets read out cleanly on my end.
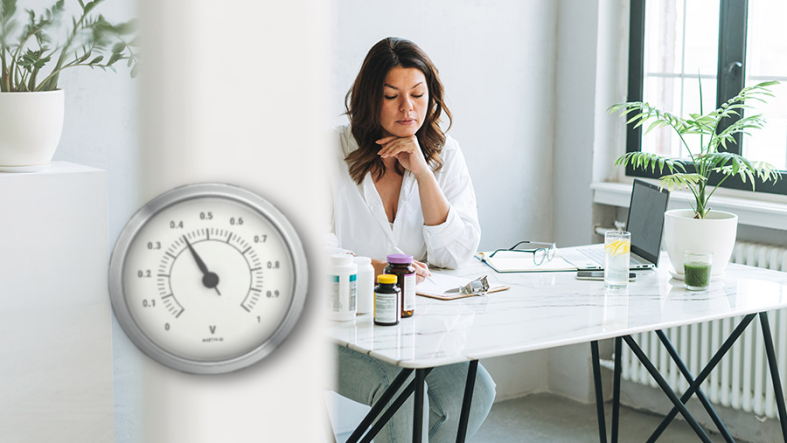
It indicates **0.4** V
